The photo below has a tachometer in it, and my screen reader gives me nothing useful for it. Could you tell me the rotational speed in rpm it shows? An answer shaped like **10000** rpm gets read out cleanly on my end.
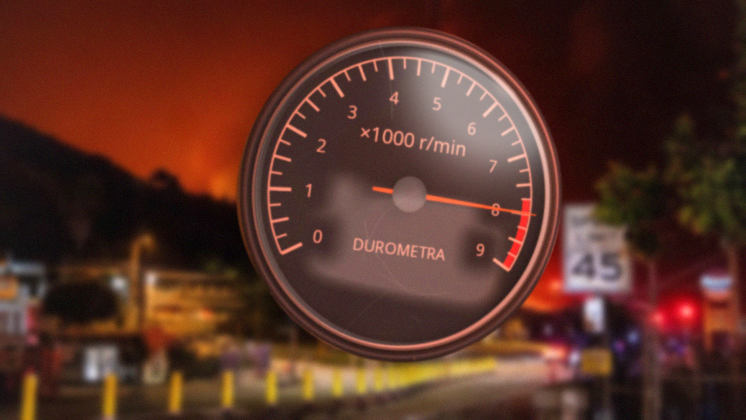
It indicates **8000** rpm
